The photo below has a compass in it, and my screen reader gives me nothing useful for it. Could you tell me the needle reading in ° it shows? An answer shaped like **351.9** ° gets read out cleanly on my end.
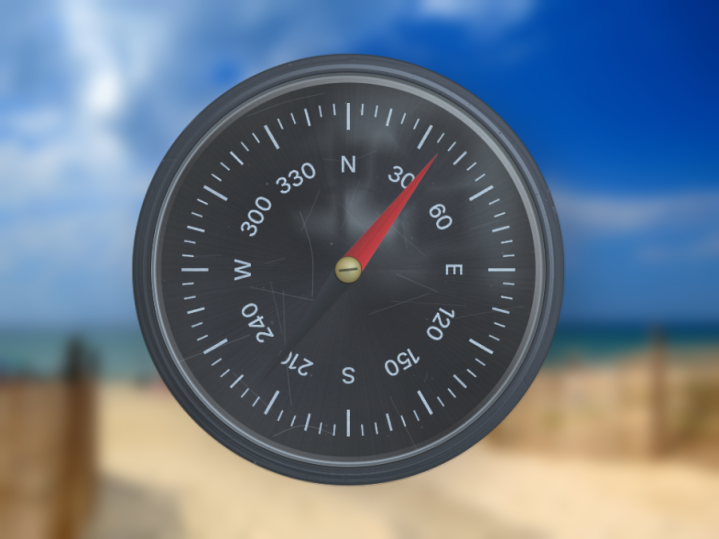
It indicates **37.5** °
